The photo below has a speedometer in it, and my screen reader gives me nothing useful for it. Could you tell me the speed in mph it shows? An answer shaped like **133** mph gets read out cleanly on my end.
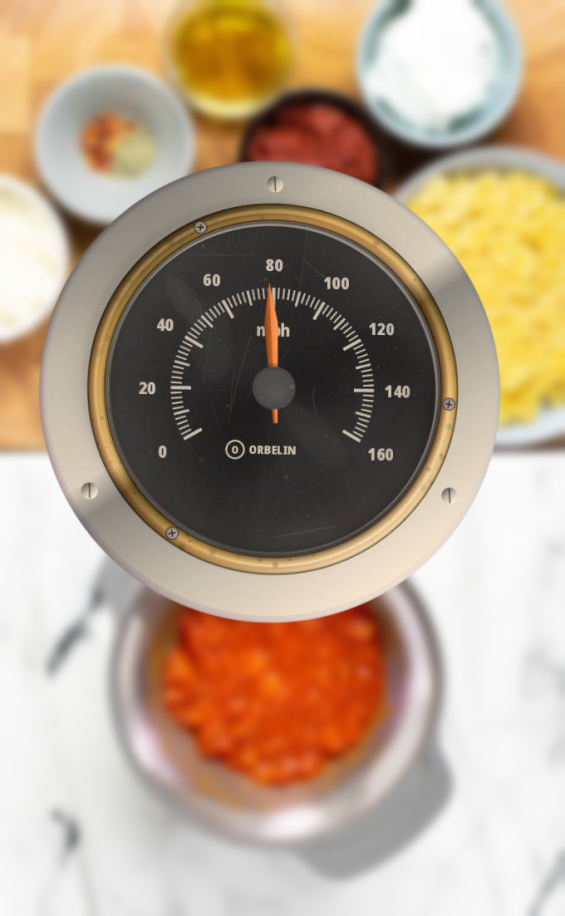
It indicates **78** mph
